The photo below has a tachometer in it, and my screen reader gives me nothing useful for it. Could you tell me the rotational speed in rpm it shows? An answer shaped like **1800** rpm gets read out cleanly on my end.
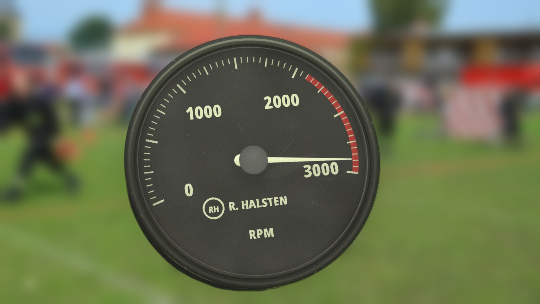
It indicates **2900** rpm
